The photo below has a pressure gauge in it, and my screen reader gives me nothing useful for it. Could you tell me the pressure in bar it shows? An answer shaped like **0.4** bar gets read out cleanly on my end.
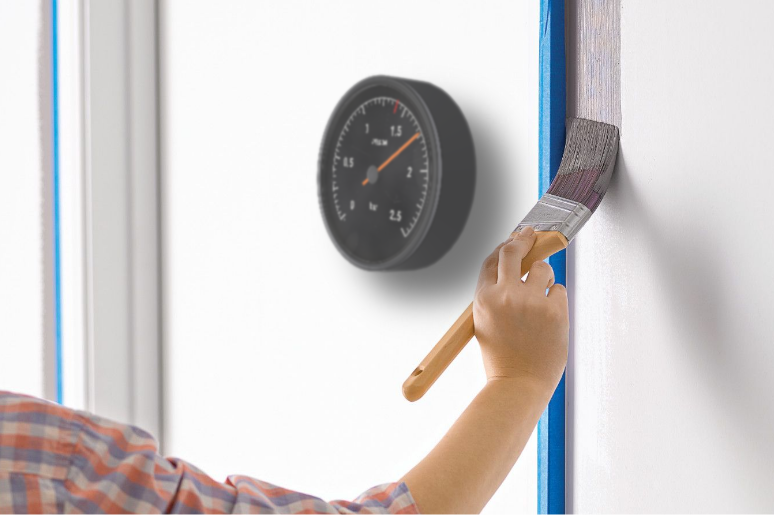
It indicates **1.75** bar
